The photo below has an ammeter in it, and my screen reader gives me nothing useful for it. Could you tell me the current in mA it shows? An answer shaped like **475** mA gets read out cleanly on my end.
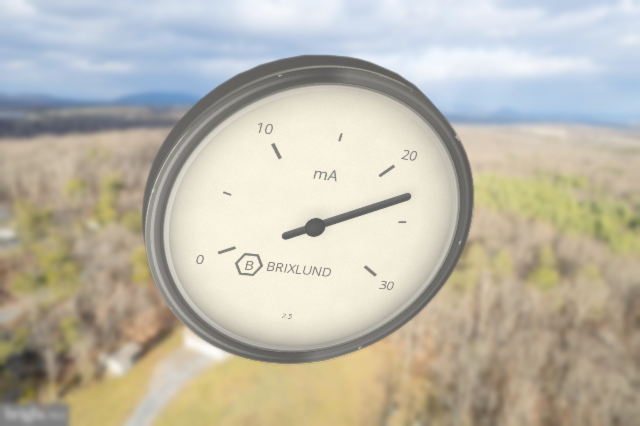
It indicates **22.5** mA
